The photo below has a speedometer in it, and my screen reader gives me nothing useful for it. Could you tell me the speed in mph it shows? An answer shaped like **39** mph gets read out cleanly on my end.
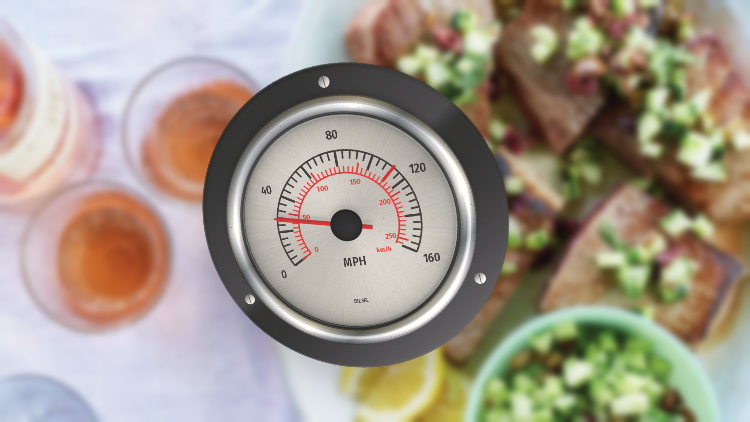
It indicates **28** mph
